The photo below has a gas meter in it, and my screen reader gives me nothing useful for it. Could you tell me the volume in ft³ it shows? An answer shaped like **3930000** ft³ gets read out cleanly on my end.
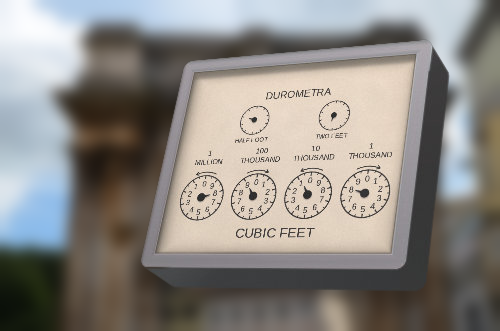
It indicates **790800** ft³
